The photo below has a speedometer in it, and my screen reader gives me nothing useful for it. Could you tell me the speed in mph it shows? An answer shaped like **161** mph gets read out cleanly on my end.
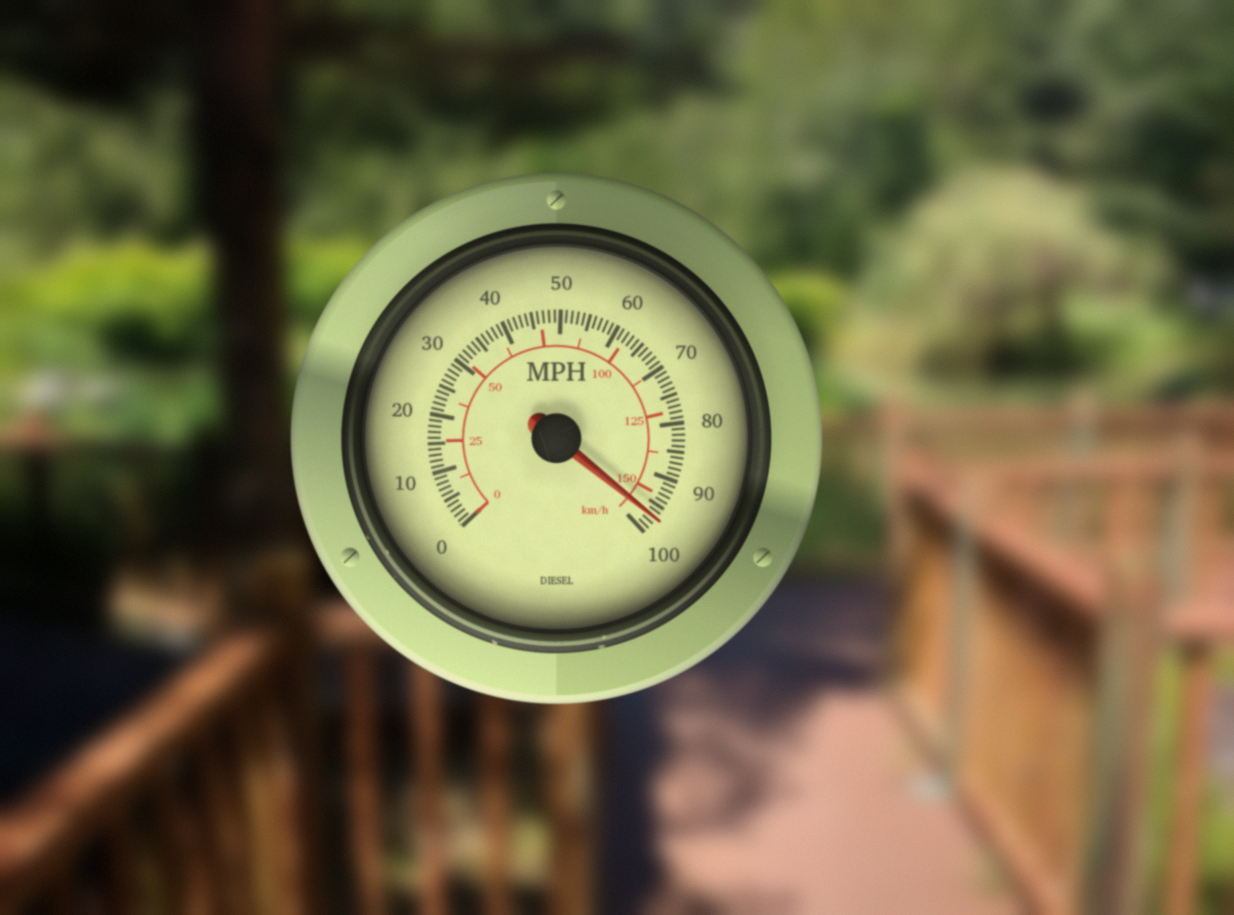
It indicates **97** mph
